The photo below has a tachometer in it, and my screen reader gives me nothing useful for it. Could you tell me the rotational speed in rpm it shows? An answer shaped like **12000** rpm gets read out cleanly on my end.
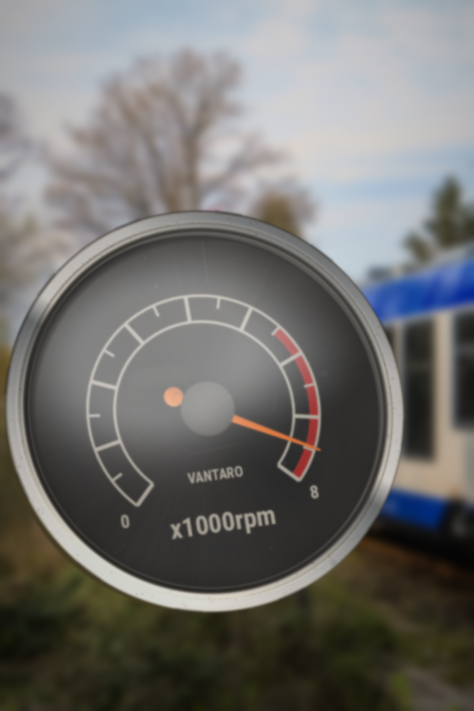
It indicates **7500** rpm
